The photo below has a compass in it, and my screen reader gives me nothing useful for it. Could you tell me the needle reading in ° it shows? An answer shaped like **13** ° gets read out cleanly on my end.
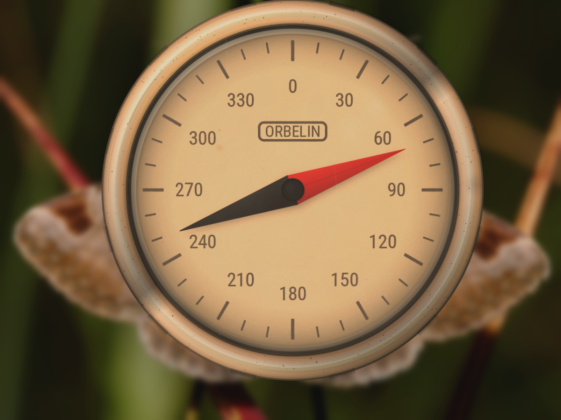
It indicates **70** °
